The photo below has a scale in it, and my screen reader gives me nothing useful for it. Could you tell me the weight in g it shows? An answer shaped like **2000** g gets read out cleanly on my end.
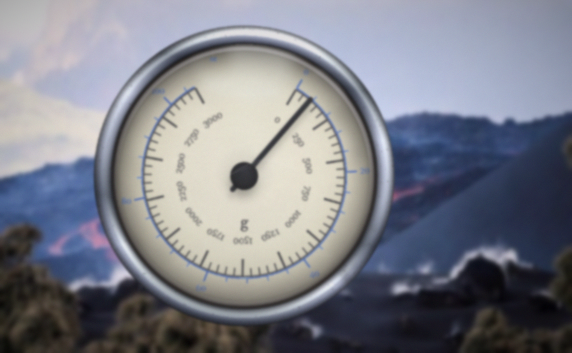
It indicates **100** g
